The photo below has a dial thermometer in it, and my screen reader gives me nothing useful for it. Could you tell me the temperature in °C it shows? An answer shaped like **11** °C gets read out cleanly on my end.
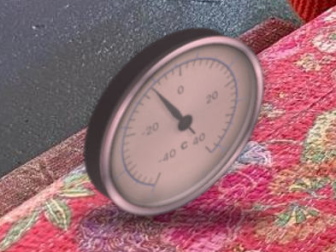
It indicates **-8** °C
